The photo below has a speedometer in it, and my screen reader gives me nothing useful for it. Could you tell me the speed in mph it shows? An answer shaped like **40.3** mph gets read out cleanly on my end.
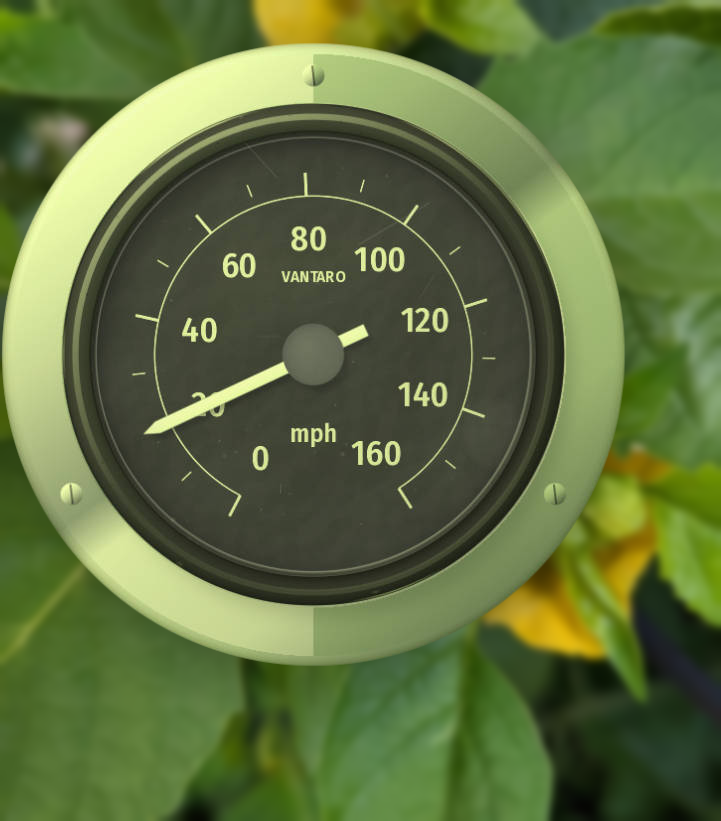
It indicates **20** mph
